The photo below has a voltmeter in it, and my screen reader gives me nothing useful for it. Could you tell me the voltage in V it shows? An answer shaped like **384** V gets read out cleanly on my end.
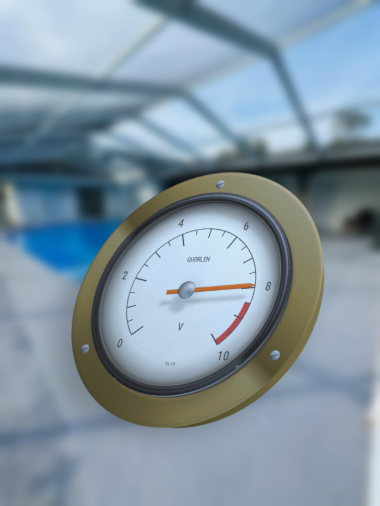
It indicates **8** V
